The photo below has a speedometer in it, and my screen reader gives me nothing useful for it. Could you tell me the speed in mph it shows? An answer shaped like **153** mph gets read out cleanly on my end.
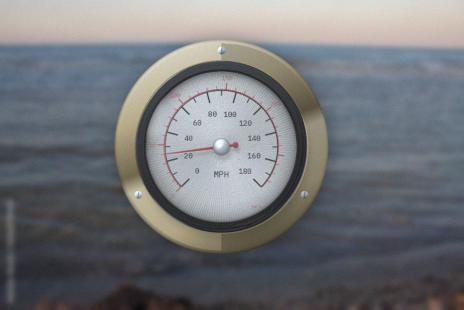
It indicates **25** mph
